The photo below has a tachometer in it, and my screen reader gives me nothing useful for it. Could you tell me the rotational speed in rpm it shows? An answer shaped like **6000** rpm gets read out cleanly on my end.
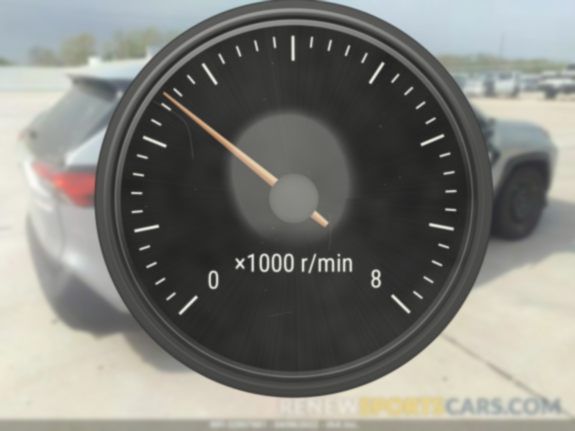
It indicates **2500** rpm
